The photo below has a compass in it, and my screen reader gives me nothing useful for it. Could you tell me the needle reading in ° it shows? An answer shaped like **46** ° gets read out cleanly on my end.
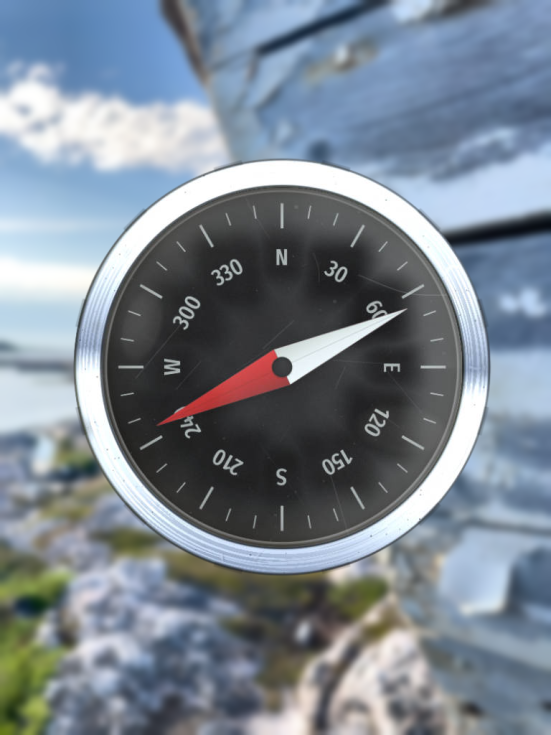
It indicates **245** °
